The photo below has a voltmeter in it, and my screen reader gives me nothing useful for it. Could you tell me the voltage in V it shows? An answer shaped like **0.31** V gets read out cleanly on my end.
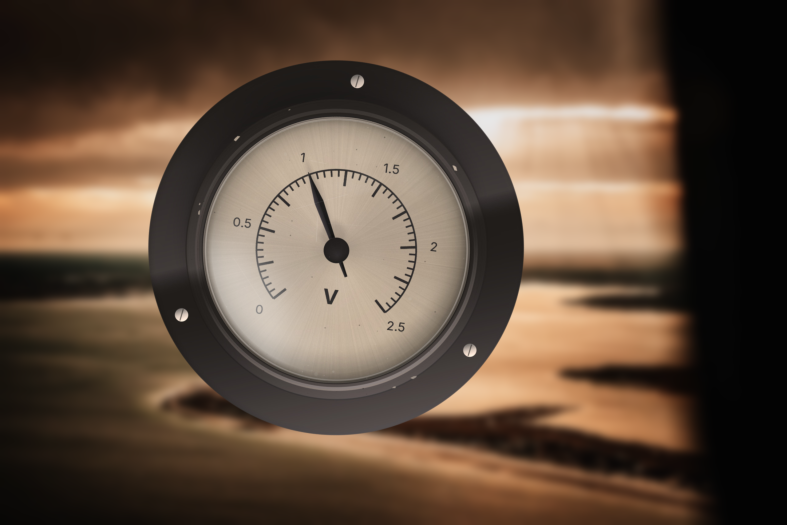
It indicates **1** V
